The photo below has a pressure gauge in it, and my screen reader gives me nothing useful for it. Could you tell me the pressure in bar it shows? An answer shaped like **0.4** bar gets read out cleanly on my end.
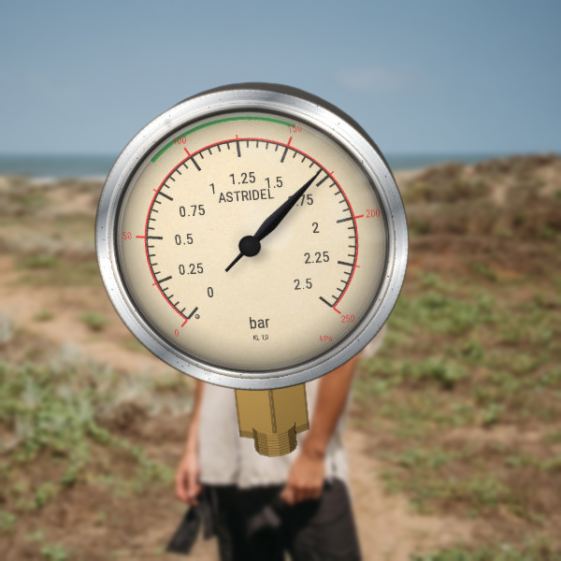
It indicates **1.7** bar
